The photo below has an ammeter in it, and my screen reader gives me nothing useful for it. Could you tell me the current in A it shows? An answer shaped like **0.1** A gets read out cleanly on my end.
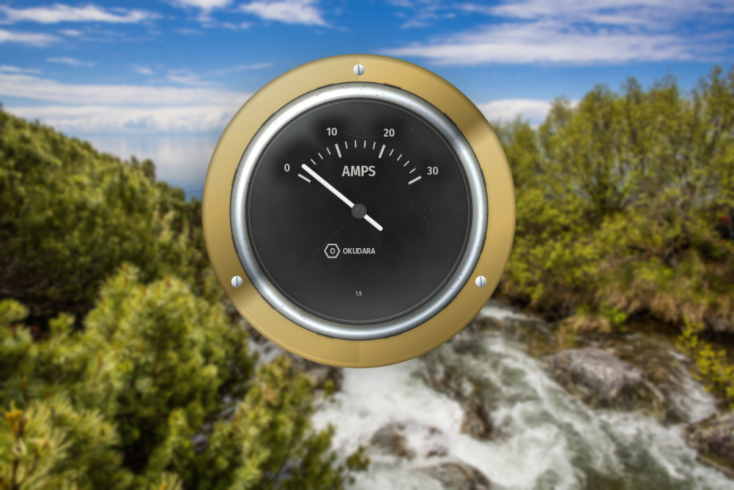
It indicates **2** A
